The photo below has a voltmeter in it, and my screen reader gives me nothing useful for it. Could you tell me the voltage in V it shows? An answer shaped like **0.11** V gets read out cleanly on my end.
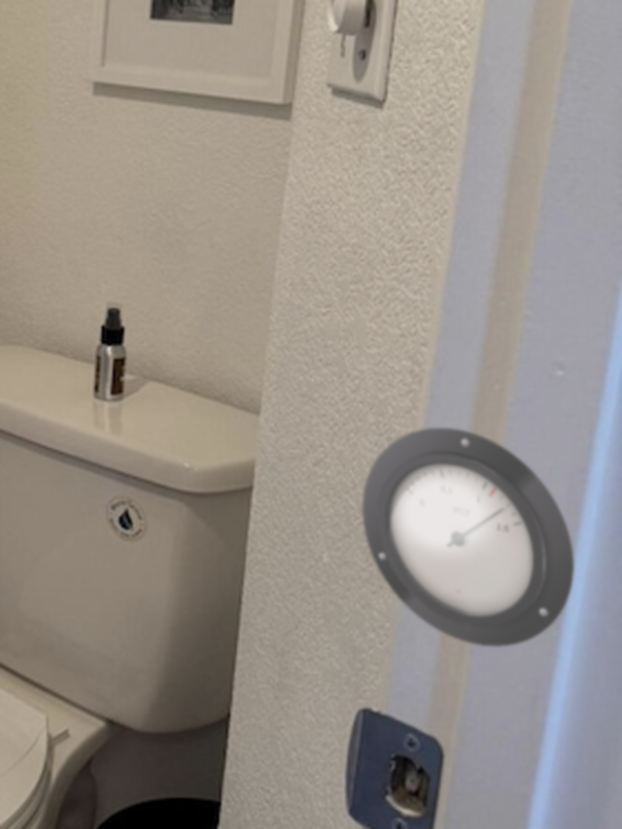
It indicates **1.3** V
